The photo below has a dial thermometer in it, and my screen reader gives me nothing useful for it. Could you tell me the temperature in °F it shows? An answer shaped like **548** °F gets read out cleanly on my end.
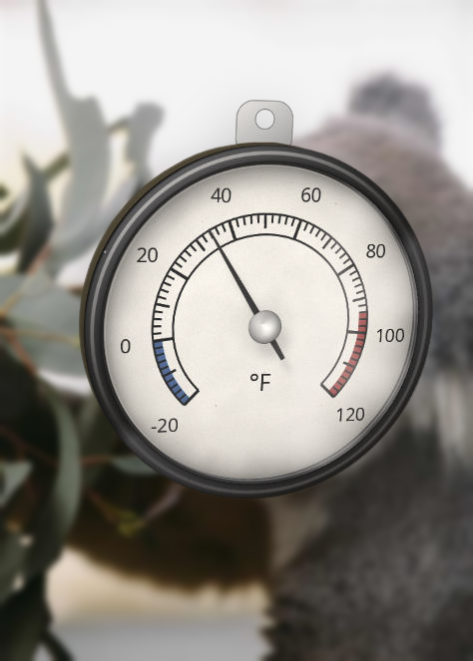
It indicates **34** °F
